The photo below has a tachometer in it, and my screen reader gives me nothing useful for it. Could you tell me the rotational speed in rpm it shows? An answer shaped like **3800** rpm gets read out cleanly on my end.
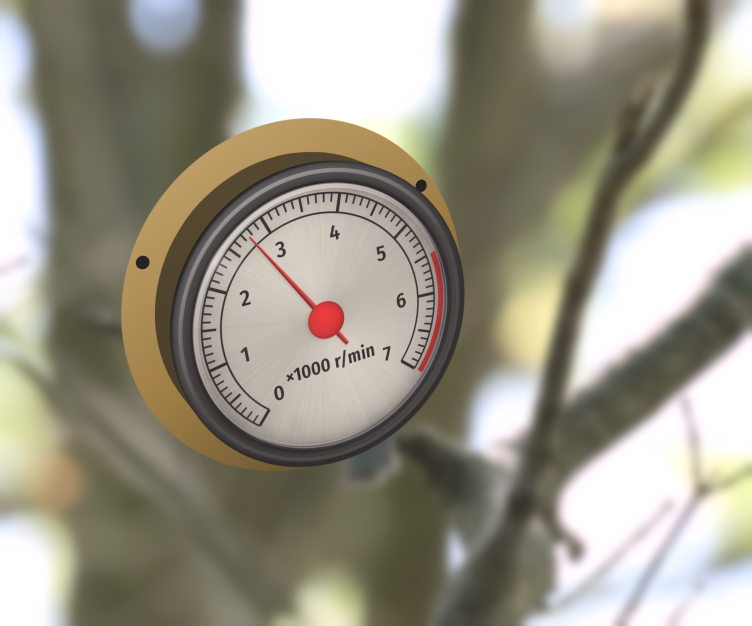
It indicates **2750** rpm
